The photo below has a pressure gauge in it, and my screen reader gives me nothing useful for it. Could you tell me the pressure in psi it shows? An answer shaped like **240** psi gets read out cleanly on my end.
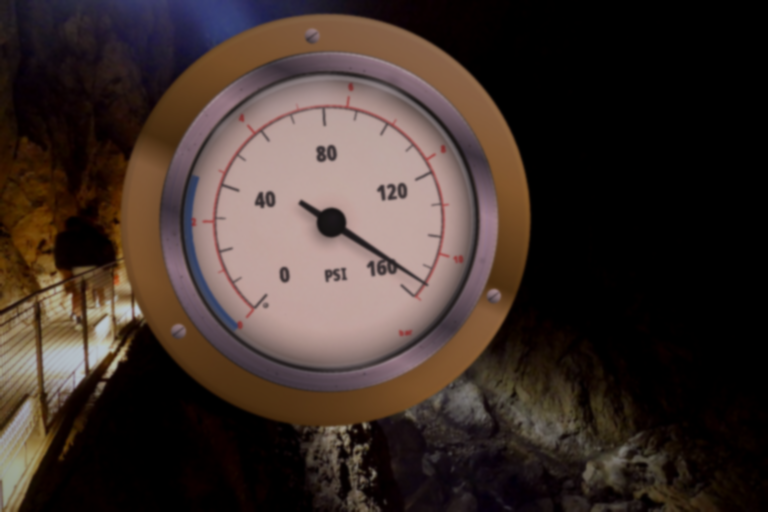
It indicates **155** psi
